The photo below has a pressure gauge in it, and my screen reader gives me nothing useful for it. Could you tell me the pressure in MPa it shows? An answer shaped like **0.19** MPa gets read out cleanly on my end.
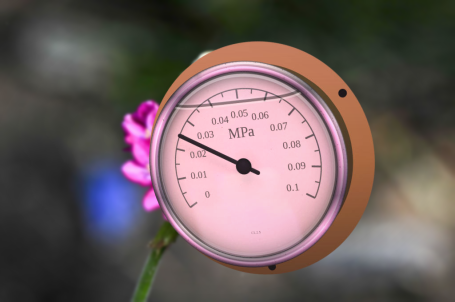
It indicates **0.025** MPa
